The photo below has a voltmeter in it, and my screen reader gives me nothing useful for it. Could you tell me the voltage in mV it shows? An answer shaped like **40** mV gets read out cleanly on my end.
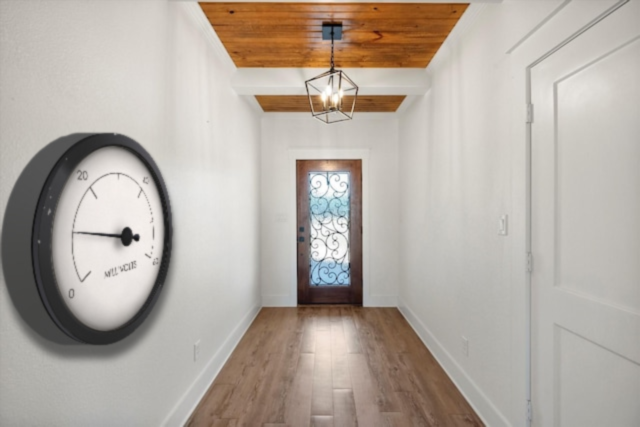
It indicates **10** mV
